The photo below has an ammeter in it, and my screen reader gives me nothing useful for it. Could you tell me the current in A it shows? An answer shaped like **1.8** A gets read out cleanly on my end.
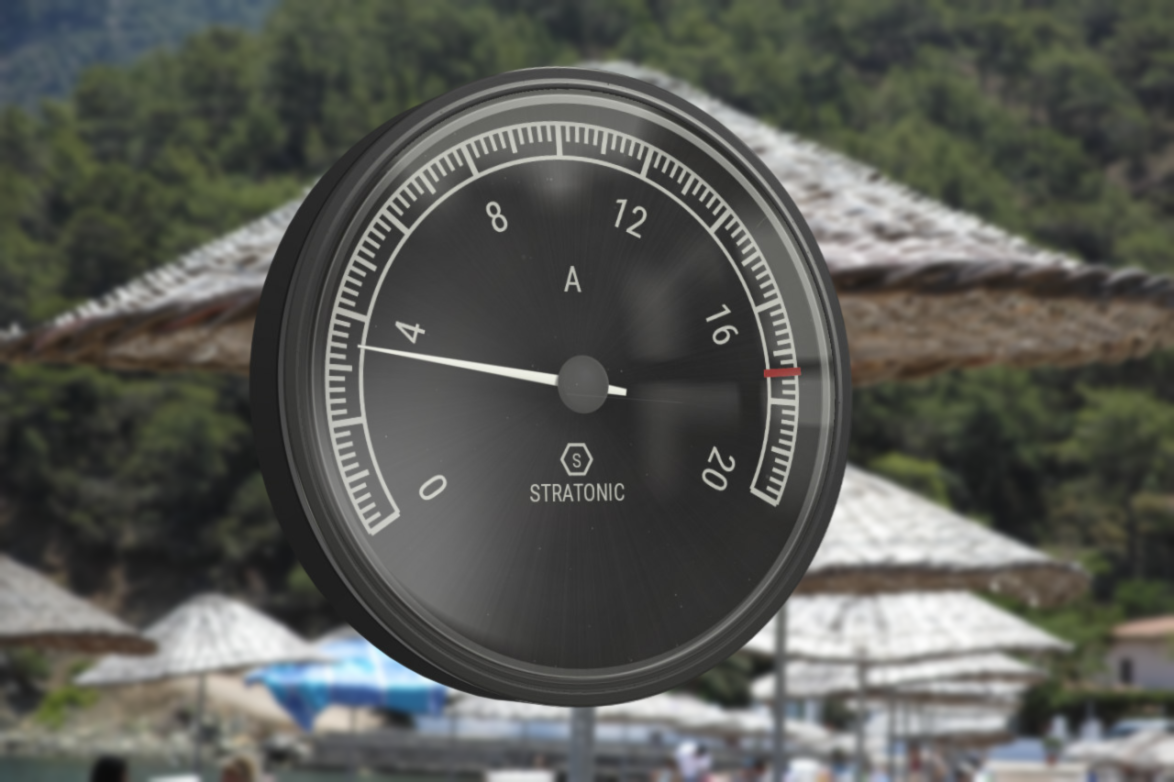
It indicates **3.4** A
